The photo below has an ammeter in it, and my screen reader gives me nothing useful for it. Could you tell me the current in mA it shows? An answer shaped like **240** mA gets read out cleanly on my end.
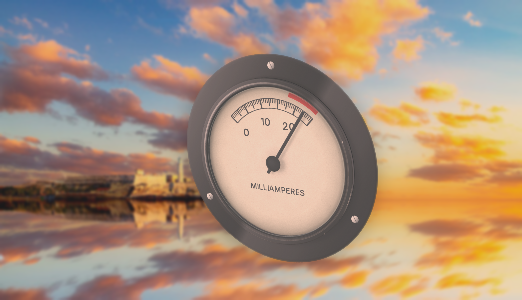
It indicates **22.5** mA
